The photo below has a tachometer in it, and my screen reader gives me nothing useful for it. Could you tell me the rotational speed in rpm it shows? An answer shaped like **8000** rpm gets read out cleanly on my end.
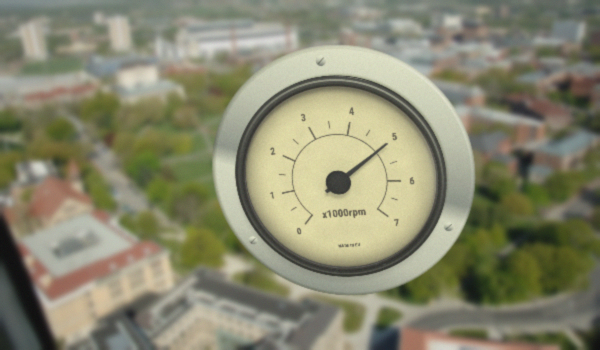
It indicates **5000** rpm
